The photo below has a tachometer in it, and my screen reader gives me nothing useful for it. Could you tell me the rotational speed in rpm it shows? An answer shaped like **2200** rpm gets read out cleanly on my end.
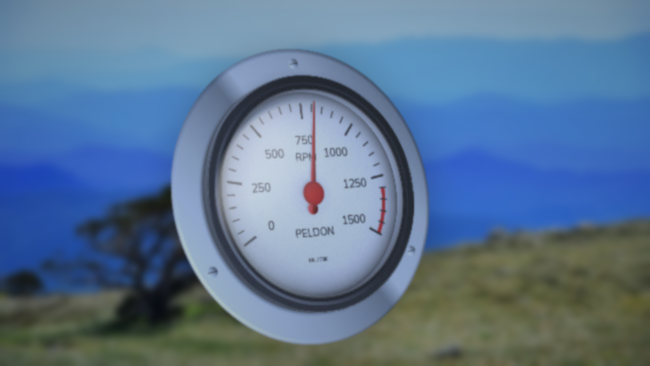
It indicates **800** rpm
